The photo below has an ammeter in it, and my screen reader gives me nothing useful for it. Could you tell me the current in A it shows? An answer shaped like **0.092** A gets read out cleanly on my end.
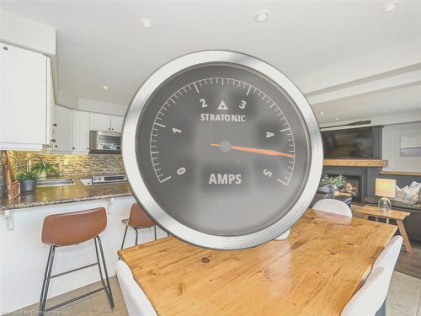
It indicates **4.5** A
